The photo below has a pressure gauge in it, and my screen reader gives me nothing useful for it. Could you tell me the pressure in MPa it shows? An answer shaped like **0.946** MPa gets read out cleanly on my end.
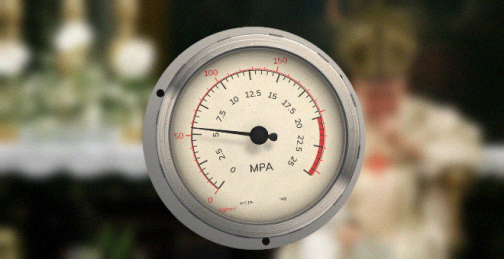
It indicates **5.5** MPa
